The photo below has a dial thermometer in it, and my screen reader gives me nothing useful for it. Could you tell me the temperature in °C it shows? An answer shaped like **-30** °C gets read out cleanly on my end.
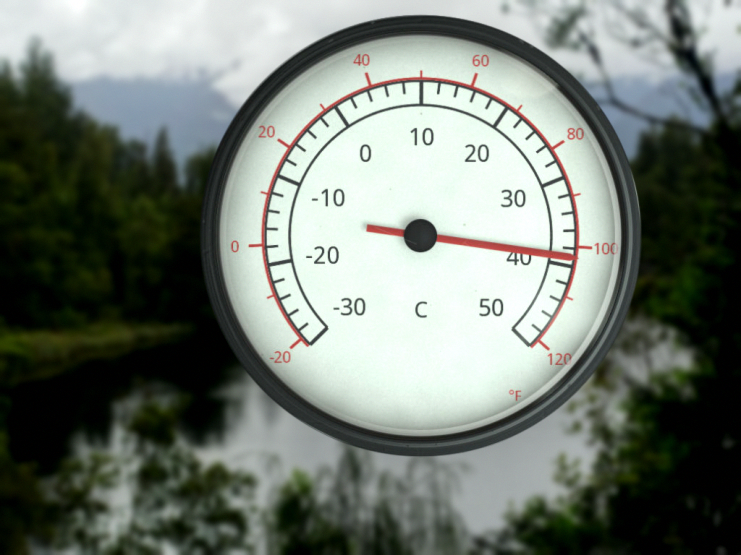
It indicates **39** °C
